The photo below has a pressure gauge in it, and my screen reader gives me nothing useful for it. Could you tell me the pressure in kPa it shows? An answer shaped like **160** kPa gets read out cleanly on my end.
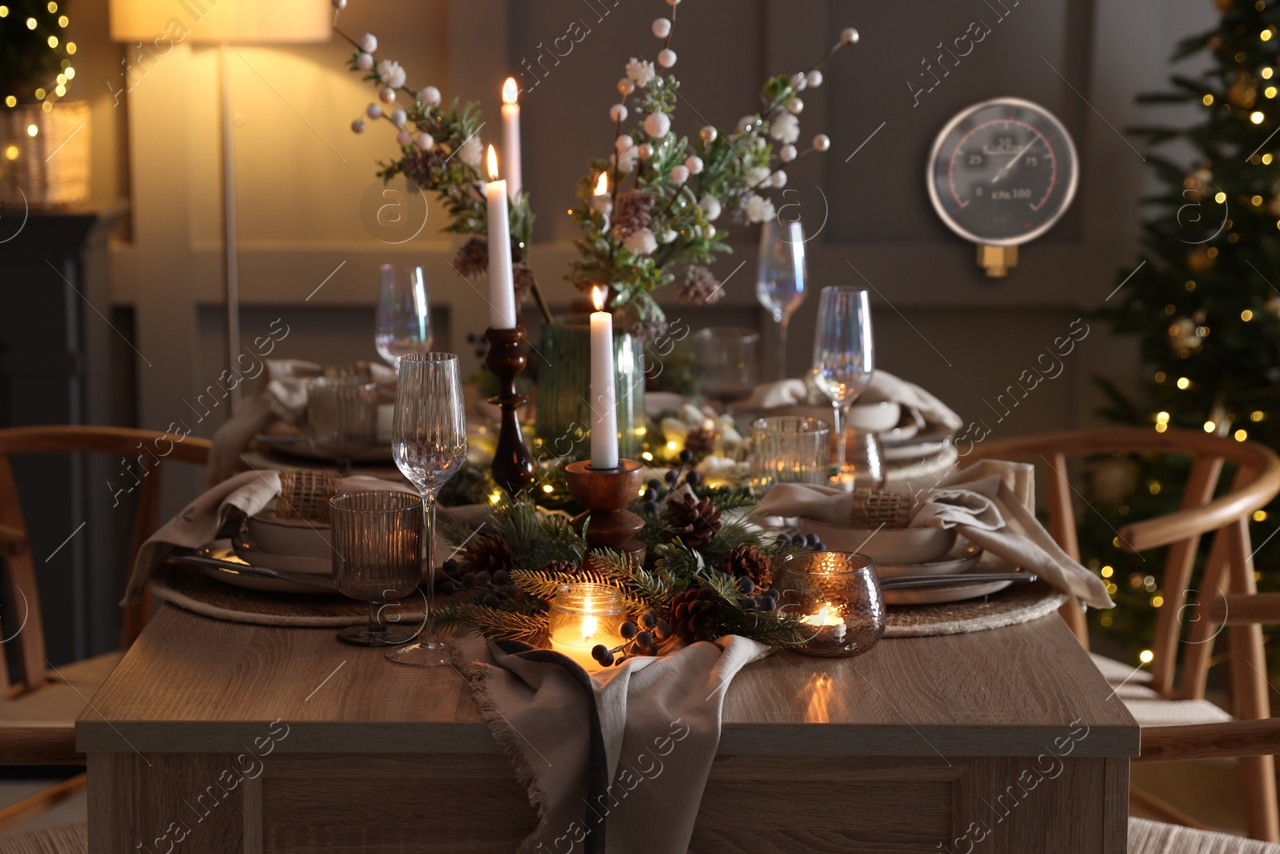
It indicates **65** kPa
